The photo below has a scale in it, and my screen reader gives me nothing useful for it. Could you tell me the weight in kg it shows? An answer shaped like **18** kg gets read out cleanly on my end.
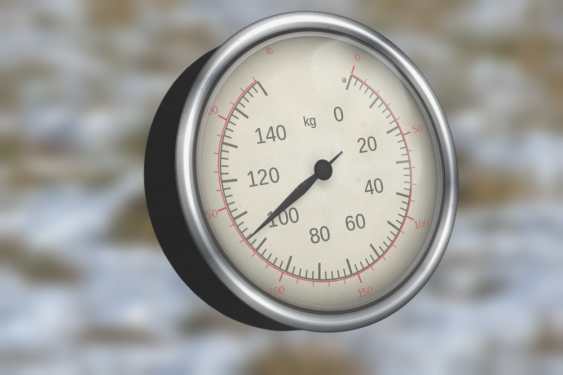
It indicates **104** kg
